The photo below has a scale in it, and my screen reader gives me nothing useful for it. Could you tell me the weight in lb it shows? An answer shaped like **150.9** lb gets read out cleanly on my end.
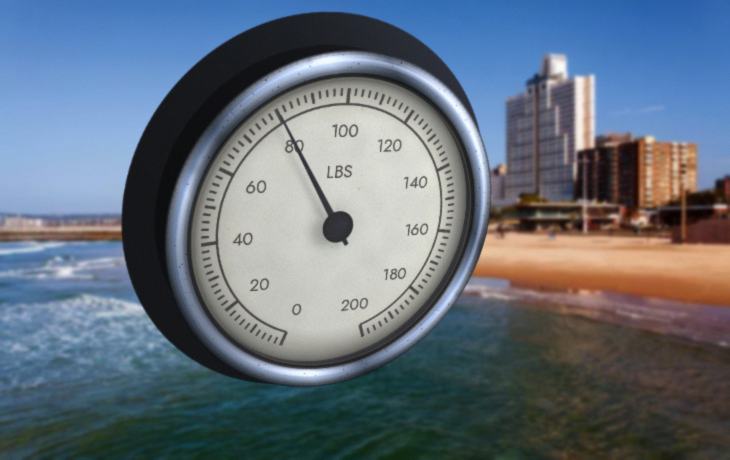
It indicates **80** lb
